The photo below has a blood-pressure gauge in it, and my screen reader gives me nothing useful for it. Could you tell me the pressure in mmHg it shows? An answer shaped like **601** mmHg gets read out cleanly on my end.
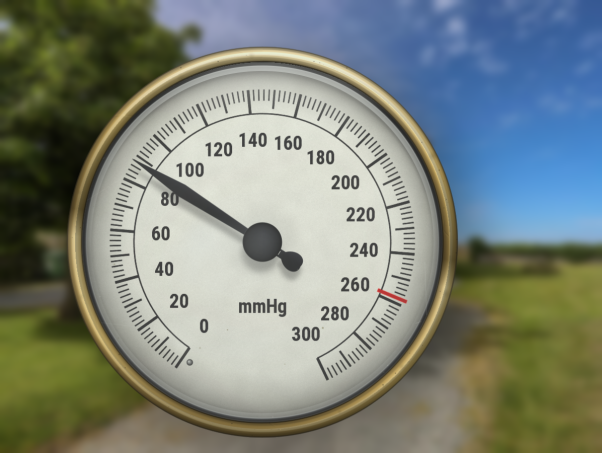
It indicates **88** mmHg
